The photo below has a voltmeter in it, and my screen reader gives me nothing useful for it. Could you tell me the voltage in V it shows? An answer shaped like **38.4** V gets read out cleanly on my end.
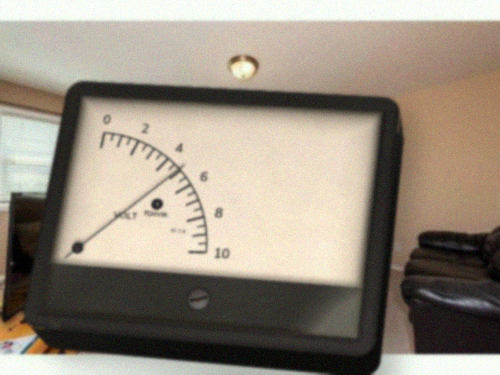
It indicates **5** V
